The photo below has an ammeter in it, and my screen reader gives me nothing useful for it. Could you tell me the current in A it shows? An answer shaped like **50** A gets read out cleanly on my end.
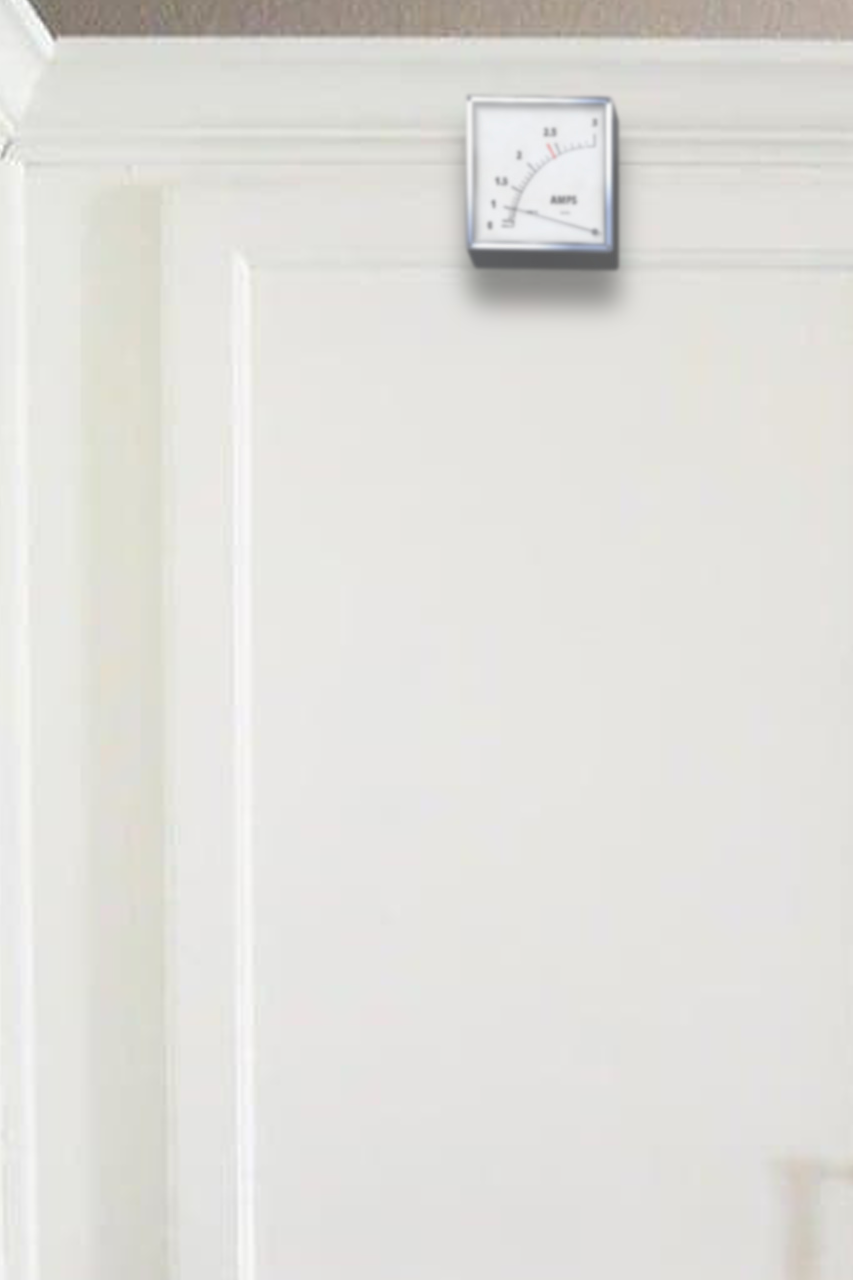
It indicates **1** A
